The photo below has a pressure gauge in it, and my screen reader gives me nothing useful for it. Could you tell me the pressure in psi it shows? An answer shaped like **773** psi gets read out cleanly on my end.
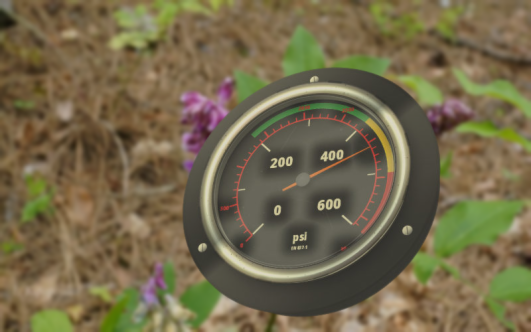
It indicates **450** psi
